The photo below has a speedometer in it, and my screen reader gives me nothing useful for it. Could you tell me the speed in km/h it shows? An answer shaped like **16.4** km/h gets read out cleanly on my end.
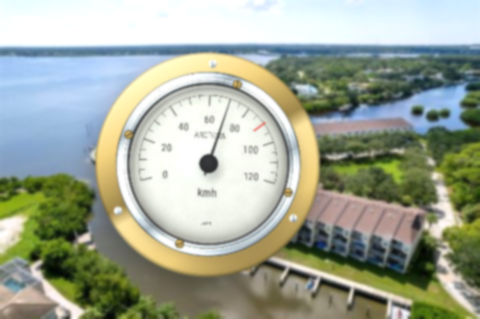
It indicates **70** km/h
